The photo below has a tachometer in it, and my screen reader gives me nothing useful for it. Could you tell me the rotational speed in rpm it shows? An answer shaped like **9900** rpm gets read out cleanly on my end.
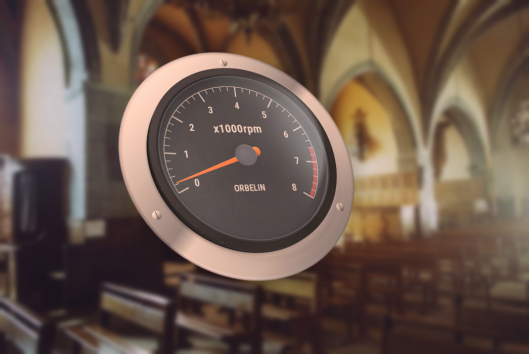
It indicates **200** rpm
